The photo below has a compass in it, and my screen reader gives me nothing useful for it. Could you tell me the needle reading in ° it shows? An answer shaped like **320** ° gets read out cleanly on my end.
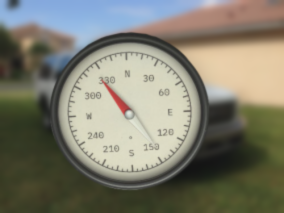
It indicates **325** °
